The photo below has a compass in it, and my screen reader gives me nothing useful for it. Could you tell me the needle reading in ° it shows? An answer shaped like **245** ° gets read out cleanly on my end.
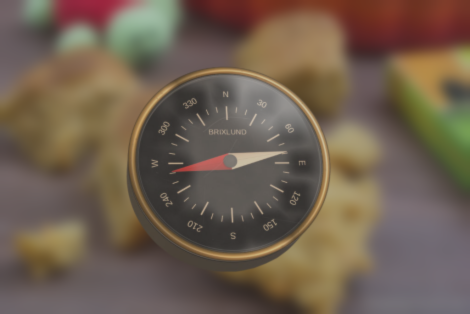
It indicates **260** °
